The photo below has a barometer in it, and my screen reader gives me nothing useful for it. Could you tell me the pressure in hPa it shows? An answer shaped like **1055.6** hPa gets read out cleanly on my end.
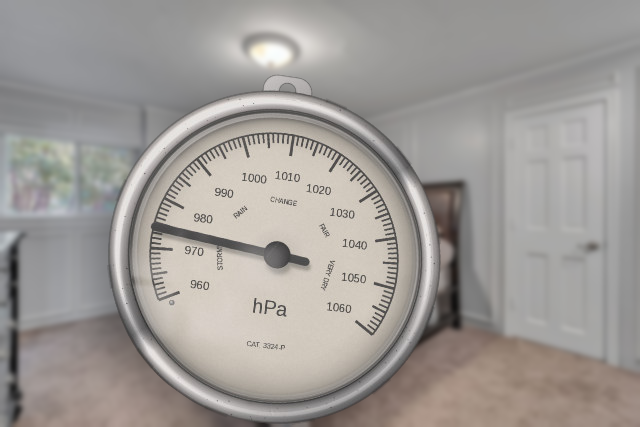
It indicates **974** hPa
